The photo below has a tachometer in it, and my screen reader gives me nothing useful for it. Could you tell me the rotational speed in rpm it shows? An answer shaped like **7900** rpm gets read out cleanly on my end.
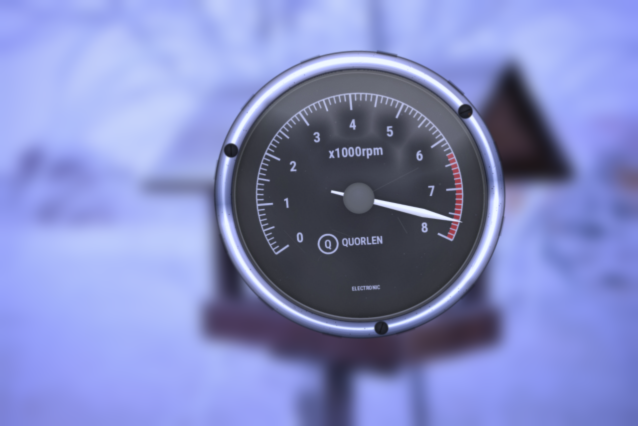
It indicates **7600** rpm
